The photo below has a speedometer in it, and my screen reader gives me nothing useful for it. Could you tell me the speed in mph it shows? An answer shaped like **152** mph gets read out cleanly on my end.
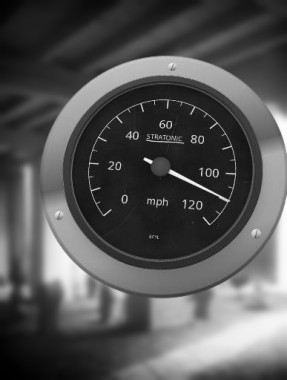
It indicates **110** mph
